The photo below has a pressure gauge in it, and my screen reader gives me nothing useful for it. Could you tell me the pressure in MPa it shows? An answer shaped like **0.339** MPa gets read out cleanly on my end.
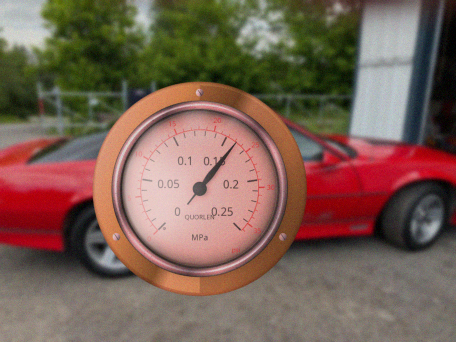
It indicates **0.16** MPa
